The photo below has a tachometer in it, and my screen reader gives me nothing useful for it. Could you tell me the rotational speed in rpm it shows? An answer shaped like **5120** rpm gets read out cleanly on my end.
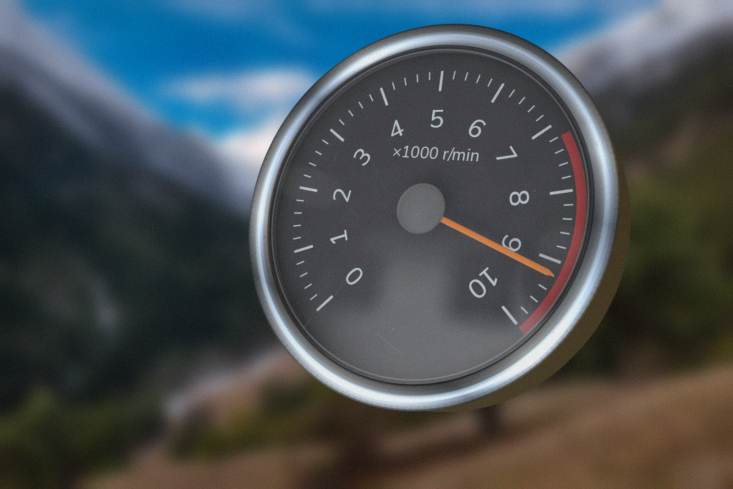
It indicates **9200** rpm
